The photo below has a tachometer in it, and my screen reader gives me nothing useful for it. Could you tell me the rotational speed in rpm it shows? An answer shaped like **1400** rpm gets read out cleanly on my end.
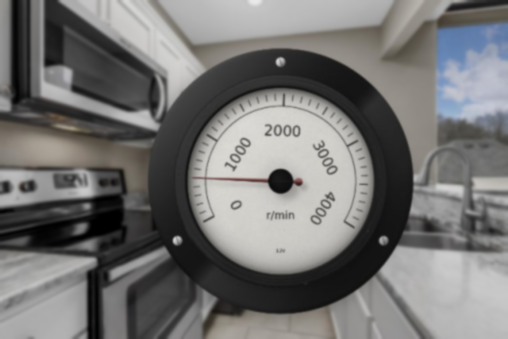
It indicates **500** rpm
